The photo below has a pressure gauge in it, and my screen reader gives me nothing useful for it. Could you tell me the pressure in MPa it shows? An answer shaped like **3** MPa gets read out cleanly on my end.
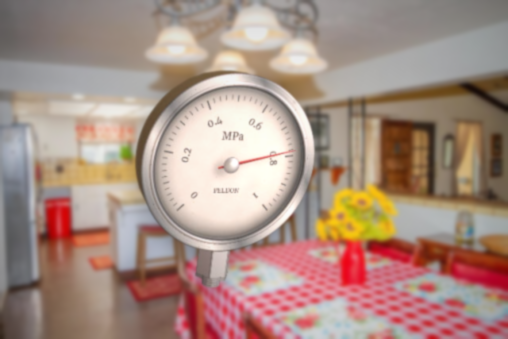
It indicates **0.78** MPa
